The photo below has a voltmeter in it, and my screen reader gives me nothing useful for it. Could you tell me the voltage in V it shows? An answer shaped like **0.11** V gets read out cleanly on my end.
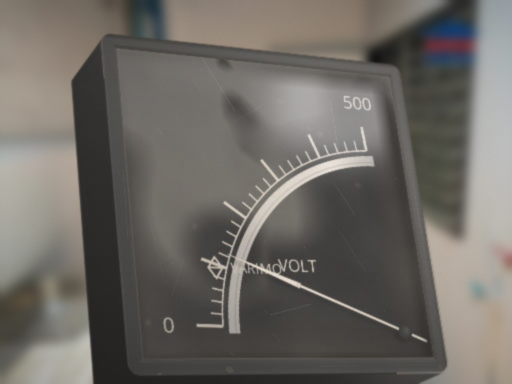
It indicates **120** V
